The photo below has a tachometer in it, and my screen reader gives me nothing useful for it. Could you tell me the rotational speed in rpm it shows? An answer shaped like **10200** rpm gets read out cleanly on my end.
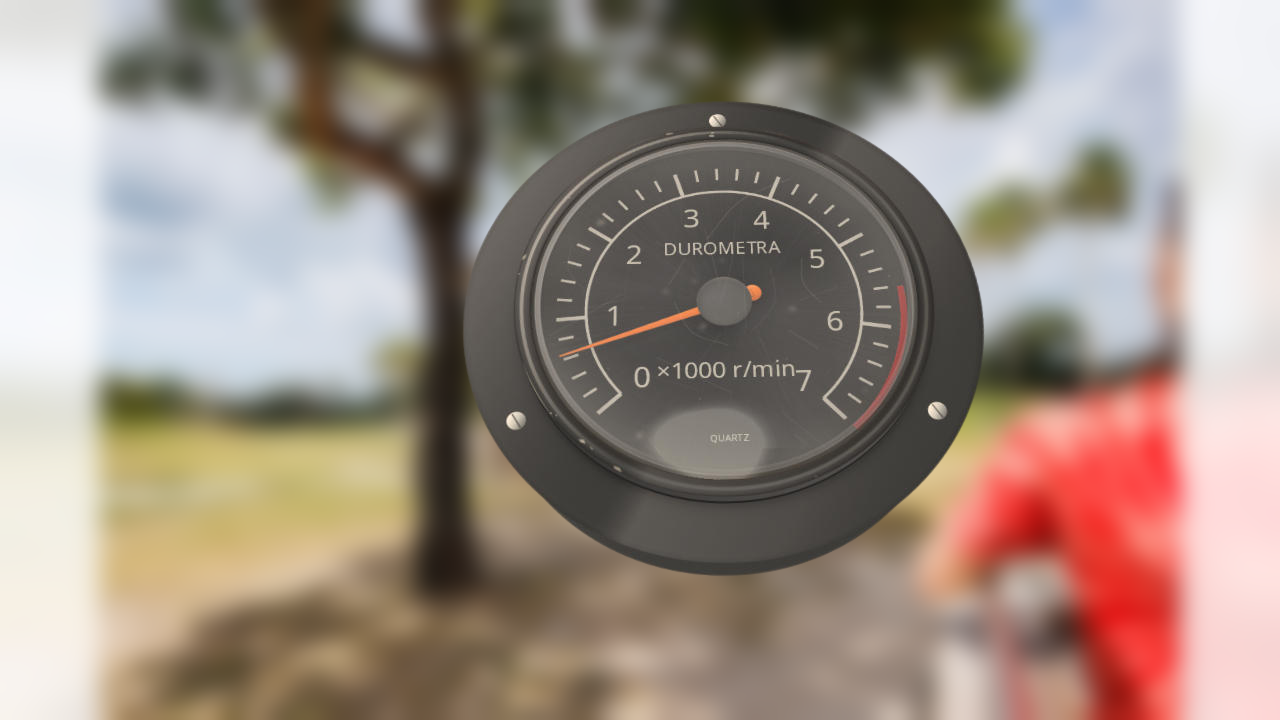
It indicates **600** rpm
